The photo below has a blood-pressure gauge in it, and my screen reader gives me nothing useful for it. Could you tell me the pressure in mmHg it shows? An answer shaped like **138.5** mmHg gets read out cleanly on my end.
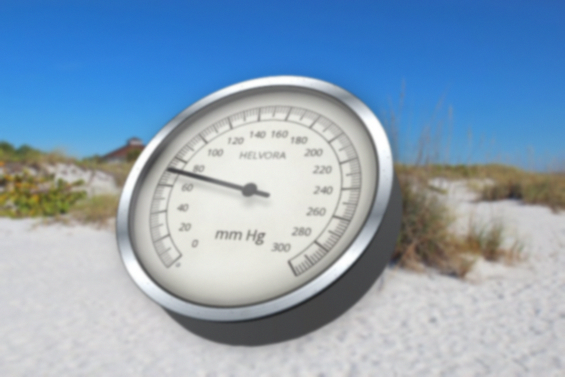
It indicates **70** mmHg
